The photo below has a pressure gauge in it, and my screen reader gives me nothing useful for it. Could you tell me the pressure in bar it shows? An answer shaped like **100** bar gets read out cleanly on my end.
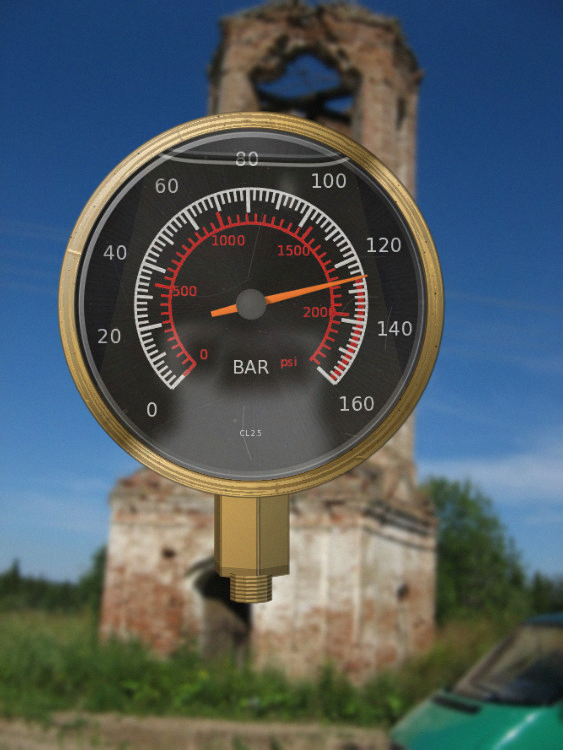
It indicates **126** bar
